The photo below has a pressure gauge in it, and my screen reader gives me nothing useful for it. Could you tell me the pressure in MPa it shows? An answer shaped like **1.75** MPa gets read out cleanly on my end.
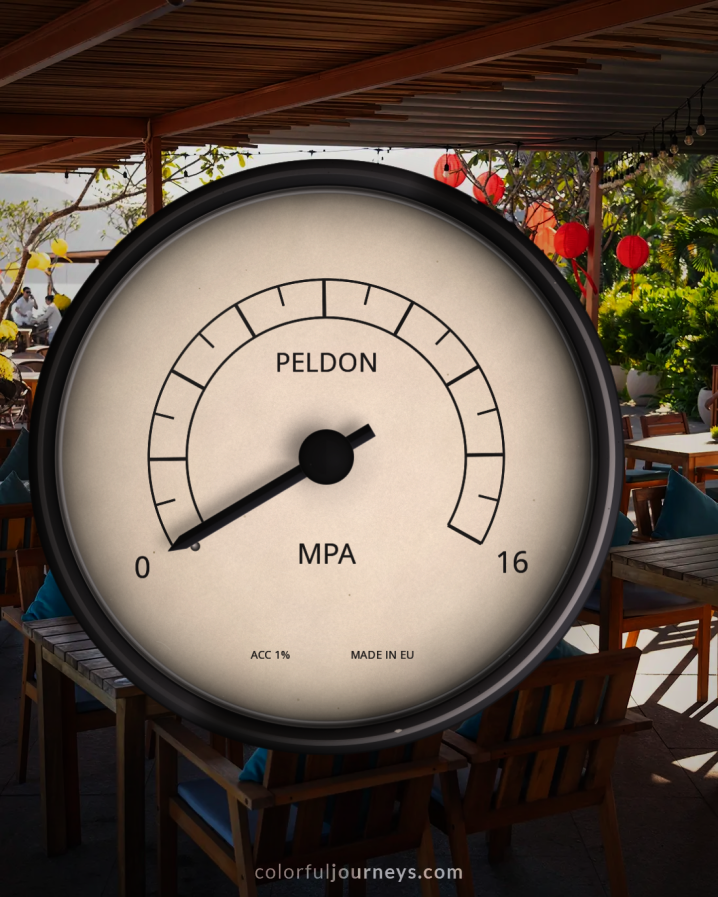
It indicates **0** MPa
